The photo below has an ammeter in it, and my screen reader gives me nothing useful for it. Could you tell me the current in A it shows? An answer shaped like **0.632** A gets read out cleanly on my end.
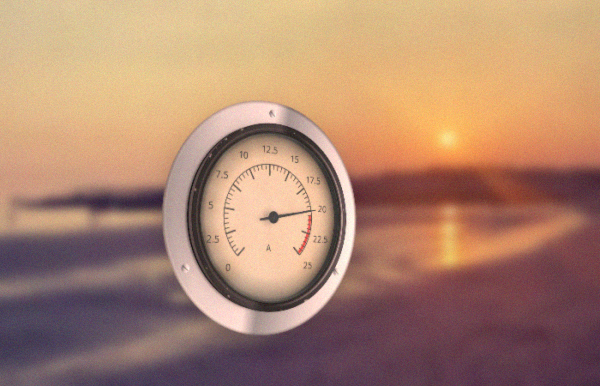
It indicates **20** A
